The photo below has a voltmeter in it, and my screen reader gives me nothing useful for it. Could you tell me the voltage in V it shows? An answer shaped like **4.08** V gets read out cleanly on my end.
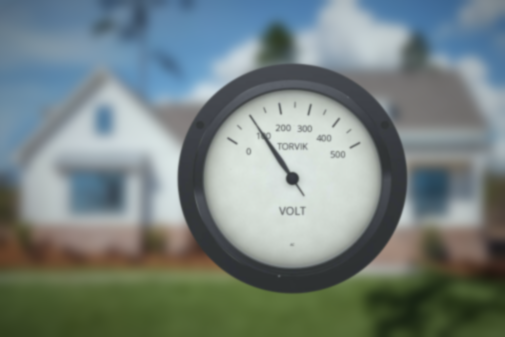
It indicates **100** V
